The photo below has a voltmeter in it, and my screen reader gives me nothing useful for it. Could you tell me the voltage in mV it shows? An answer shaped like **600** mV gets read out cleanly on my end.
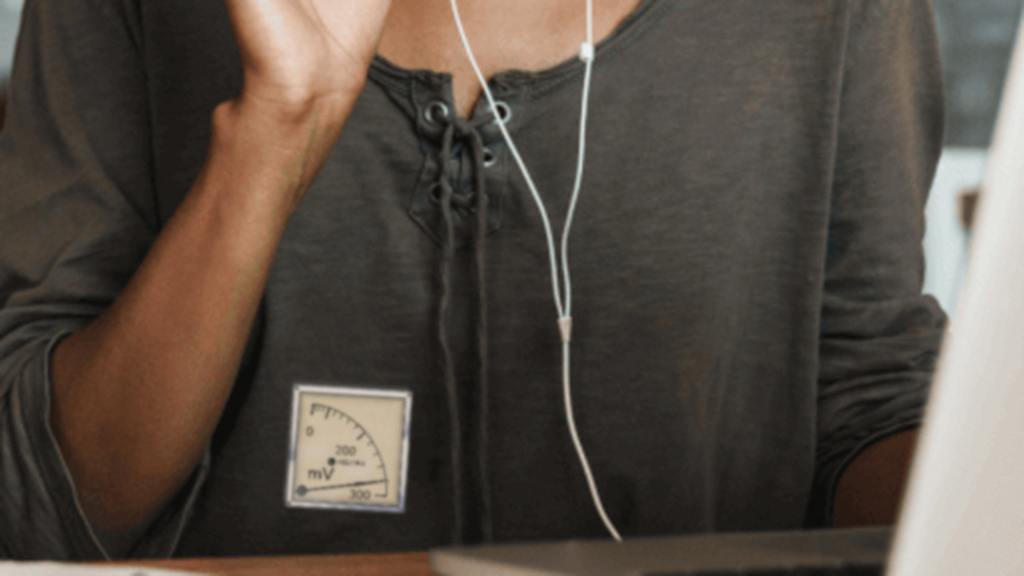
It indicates **280** mV
